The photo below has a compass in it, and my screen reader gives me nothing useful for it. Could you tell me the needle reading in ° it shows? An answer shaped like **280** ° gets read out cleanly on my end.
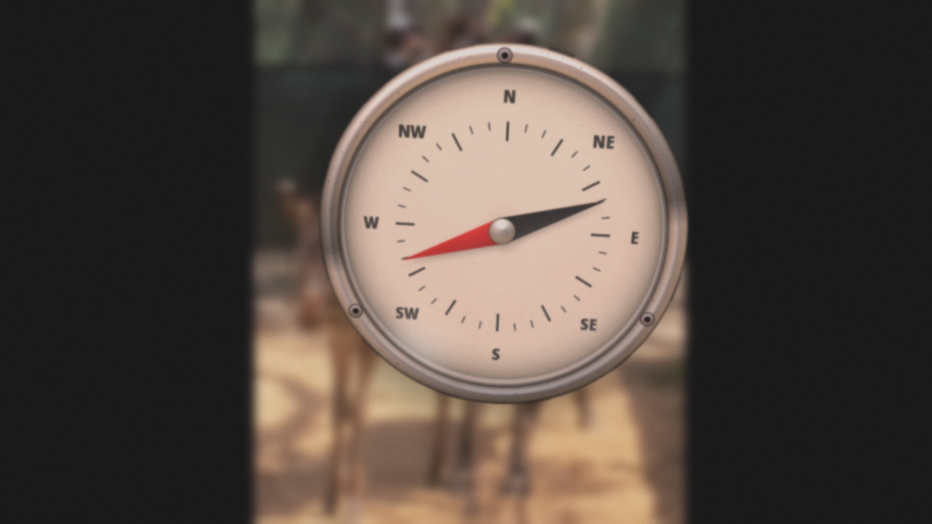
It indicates **250** °
